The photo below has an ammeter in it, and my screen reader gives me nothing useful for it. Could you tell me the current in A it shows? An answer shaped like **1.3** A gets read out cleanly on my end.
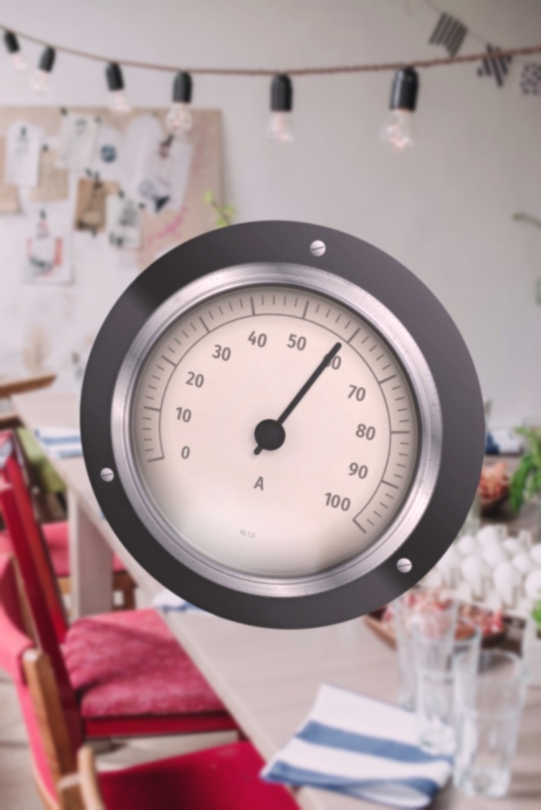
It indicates **59** A
